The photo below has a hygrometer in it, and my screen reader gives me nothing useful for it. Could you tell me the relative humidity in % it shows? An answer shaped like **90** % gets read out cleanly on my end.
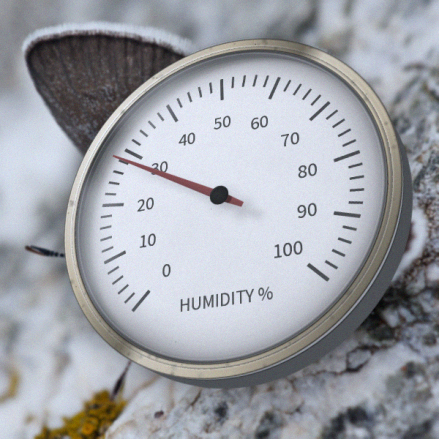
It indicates **28** %
